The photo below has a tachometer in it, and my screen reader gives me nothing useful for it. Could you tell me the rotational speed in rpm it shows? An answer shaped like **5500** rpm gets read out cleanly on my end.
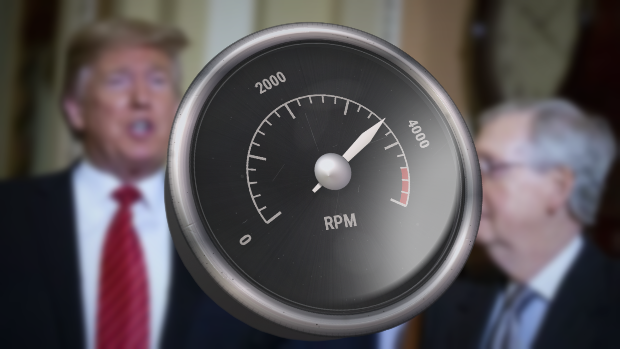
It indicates **3600** rpm
